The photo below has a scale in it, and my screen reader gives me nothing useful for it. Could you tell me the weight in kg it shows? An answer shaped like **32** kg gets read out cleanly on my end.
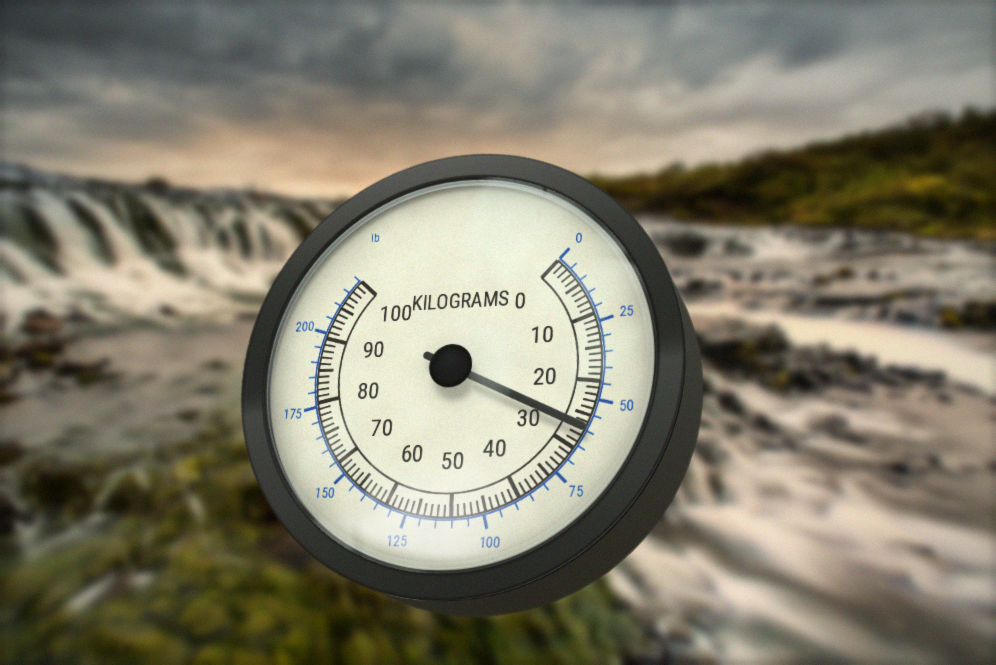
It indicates **27** kg
